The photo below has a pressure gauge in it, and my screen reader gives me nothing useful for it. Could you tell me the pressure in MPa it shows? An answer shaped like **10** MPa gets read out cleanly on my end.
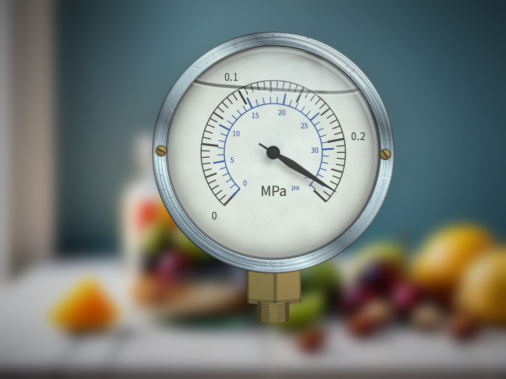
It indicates **0.24** MPa
